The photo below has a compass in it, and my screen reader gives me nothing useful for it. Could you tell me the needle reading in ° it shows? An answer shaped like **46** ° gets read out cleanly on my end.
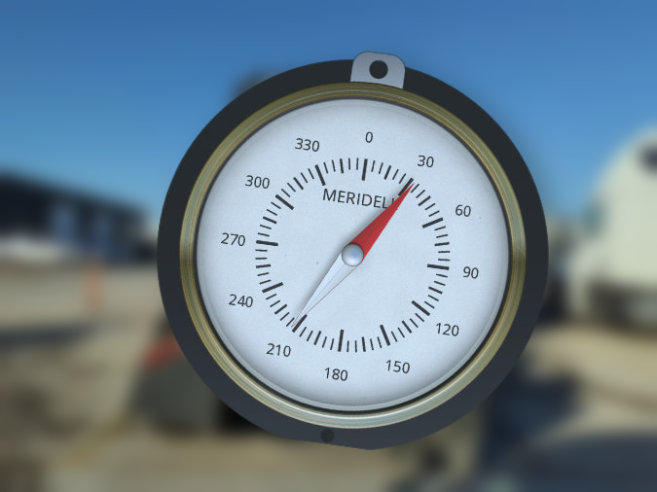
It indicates **32.5** °
